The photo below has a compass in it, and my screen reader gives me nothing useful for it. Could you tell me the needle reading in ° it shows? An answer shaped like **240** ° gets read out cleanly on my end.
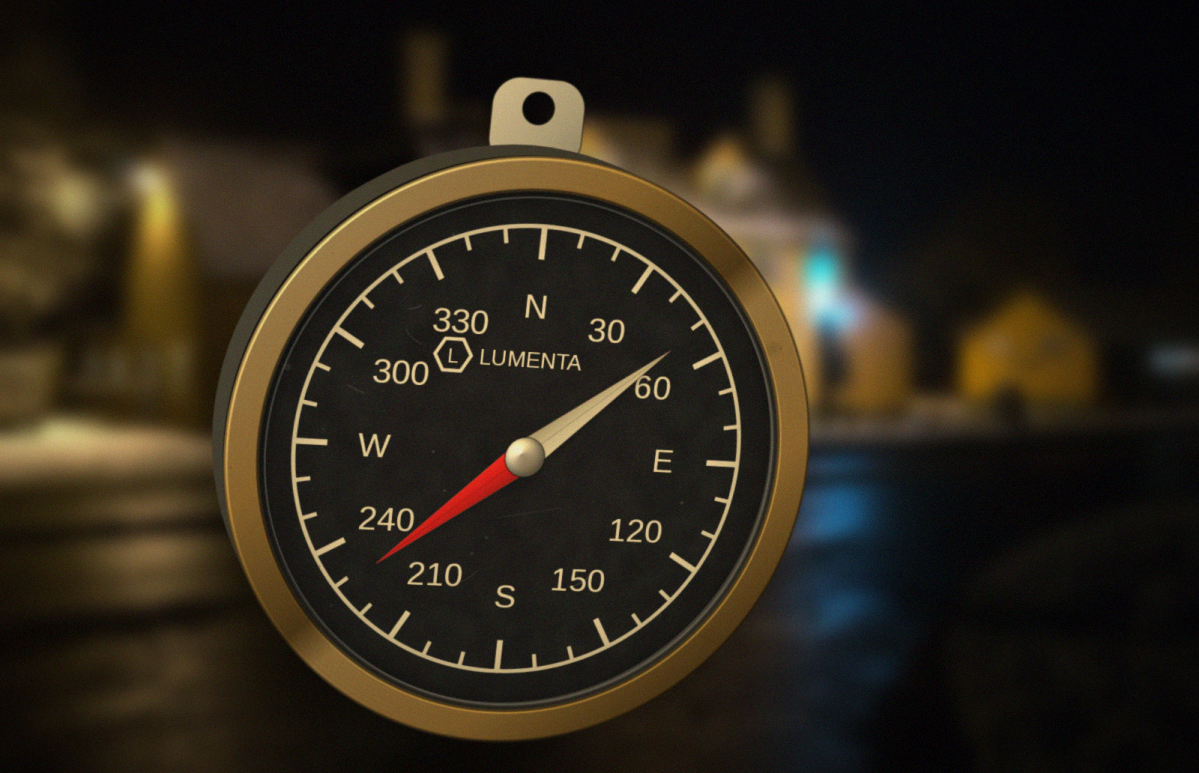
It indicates **230** °
